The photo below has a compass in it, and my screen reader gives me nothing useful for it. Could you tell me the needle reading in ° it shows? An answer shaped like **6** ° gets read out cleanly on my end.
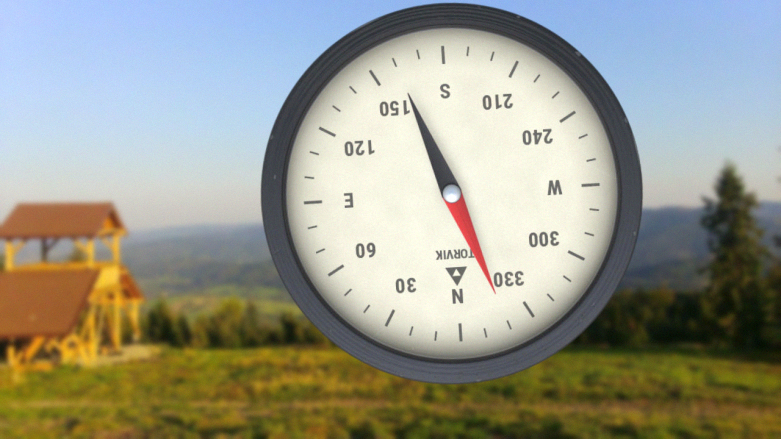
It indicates **340** °
